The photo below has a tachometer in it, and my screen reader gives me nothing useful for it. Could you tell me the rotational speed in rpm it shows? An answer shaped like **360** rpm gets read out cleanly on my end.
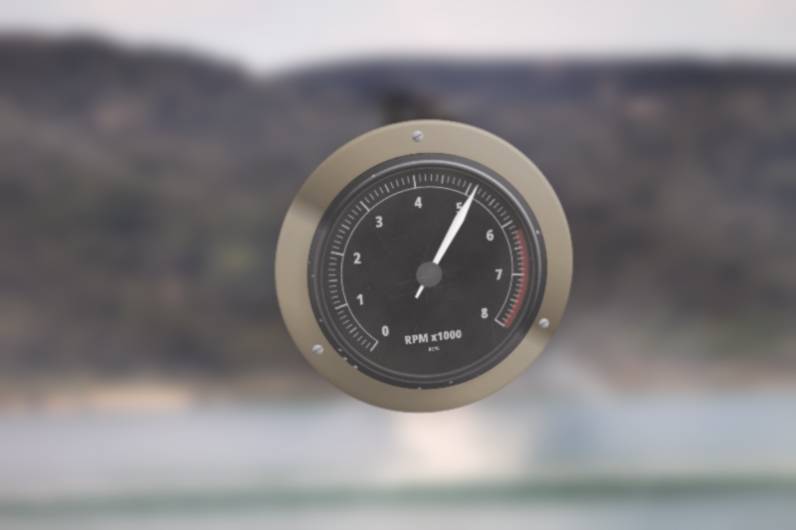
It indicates **5100** rpm
